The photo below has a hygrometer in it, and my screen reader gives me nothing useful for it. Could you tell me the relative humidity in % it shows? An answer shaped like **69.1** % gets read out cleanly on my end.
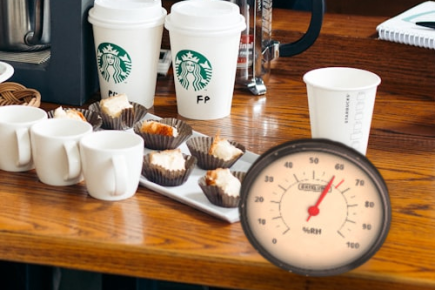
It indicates **60** %
